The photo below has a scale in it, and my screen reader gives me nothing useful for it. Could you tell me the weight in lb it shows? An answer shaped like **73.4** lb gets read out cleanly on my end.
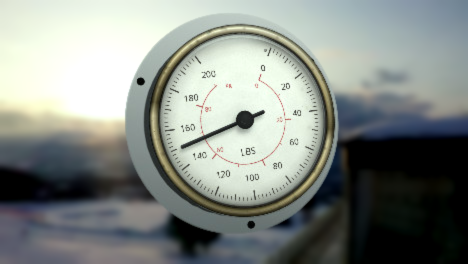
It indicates **150** lb
